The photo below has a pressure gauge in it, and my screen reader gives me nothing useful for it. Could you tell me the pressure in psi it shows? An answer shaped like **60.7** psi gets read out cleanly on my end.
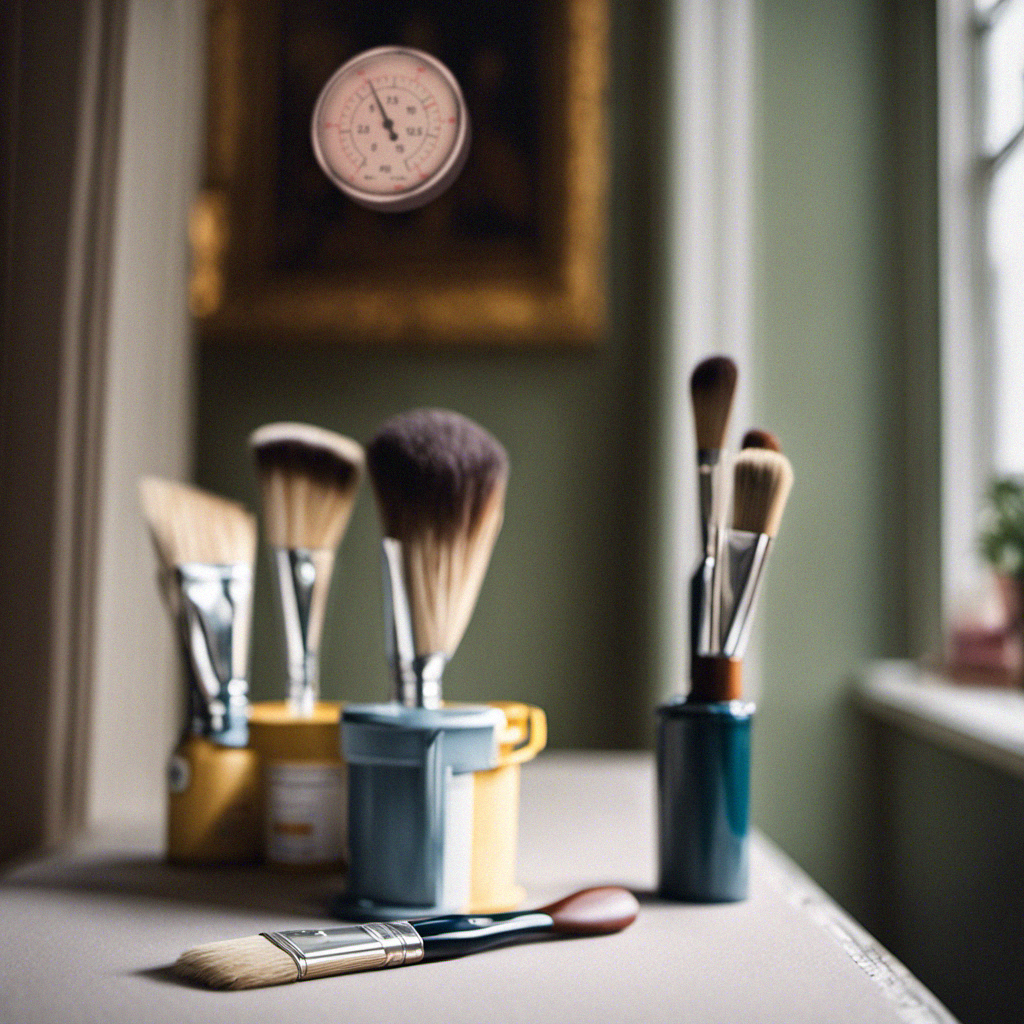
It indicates **6** psi
